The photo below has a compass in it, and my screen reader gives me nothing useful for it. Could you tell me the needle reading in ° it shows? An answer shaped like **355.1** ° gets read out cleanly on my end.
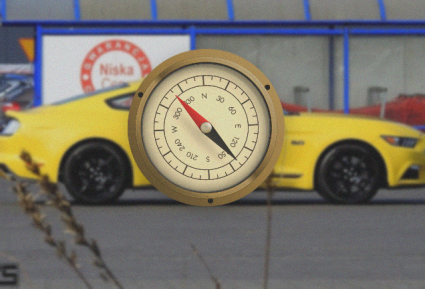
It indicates **320** °
